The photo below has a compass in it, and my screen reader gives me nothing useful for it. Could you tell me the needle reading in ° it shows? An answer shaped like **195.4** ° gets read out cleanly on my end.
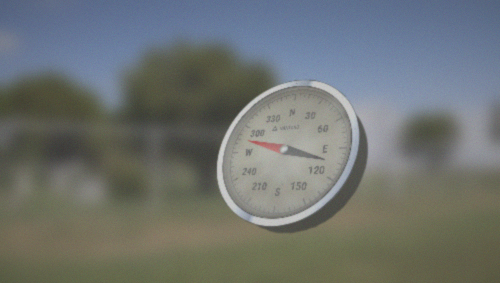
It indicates **285** °
